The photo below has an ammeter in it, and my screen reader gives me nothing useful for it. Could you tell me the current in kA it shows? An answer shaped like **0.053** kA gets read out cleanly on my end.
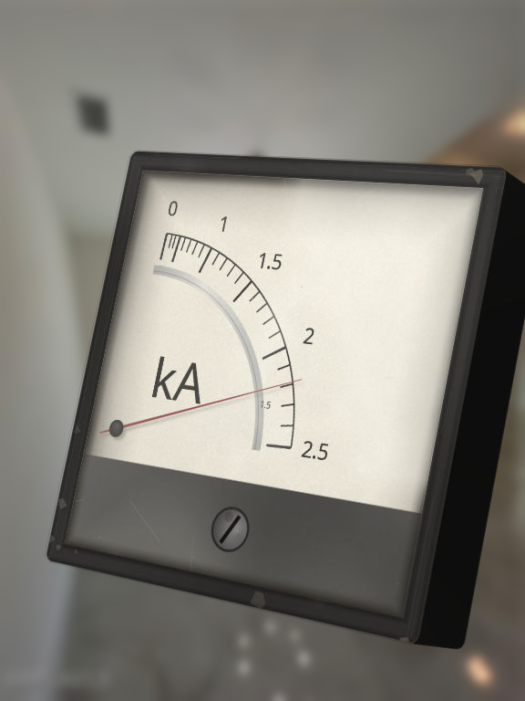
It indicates **2.2** kA
